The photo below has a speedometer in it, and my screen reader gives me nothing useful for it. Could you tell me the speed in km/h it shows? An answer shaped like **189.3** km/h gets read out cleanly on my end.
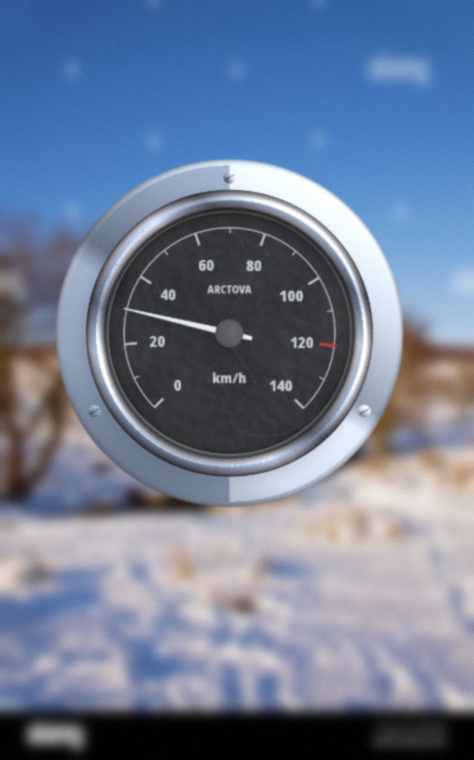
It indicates **30** km/h
